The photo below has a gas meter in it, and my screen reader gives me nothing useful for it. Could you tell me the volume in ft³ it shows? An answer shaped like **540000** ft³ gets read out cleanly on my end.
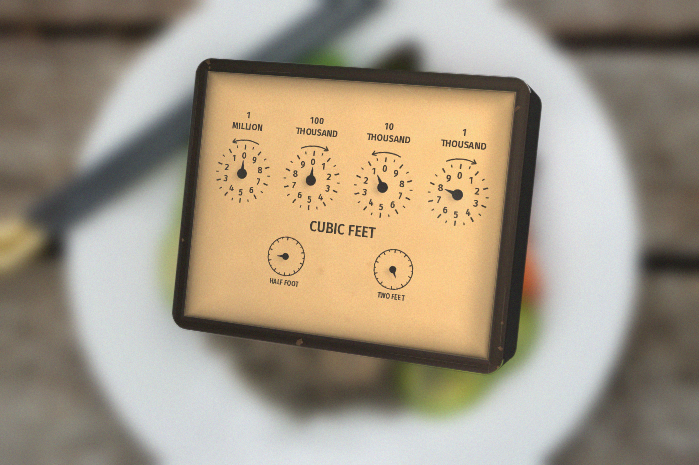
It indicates **800** ft³
